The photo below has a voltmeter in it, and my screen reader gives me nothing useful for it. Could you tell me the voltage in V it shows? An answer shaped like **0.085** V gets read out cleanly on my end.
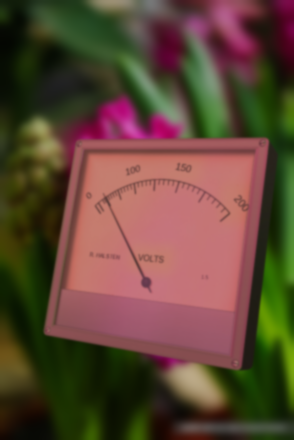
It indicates **50** V
